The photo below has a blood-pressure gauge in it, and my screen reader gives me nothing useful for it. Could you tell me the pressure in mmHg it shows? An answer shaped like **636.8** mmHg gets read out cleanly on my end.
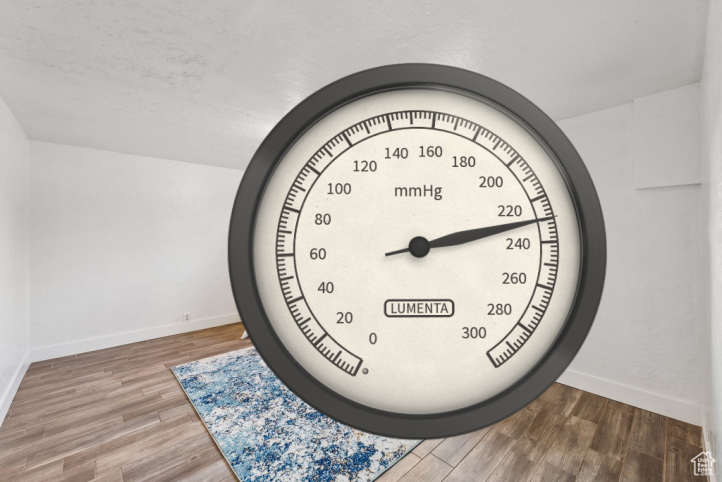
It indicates **230** mmHg
